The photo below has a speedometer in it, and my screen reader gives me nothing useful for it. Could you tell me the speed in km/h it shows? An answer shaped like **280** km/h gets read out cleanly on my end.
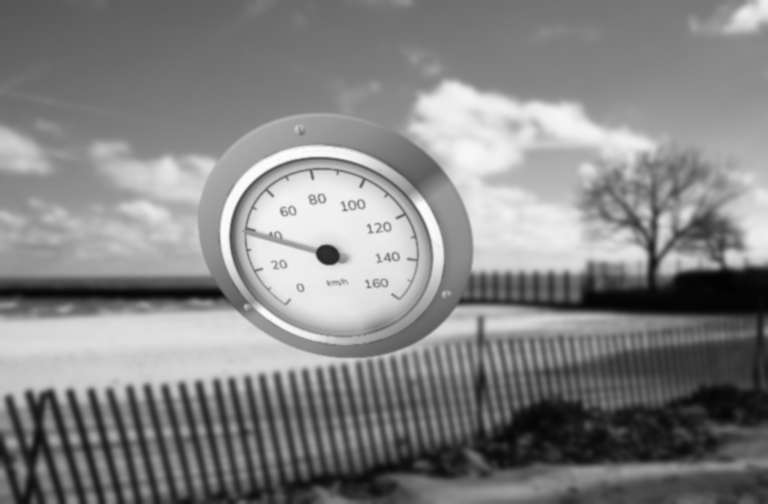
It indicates **40** km/h
